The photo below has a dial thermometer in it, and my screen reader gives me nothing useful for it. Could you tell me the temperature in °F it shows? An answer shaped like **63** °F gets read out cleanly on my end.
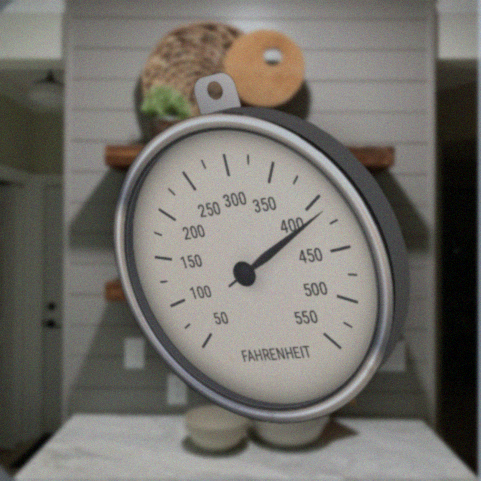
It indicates **412.5** °F
